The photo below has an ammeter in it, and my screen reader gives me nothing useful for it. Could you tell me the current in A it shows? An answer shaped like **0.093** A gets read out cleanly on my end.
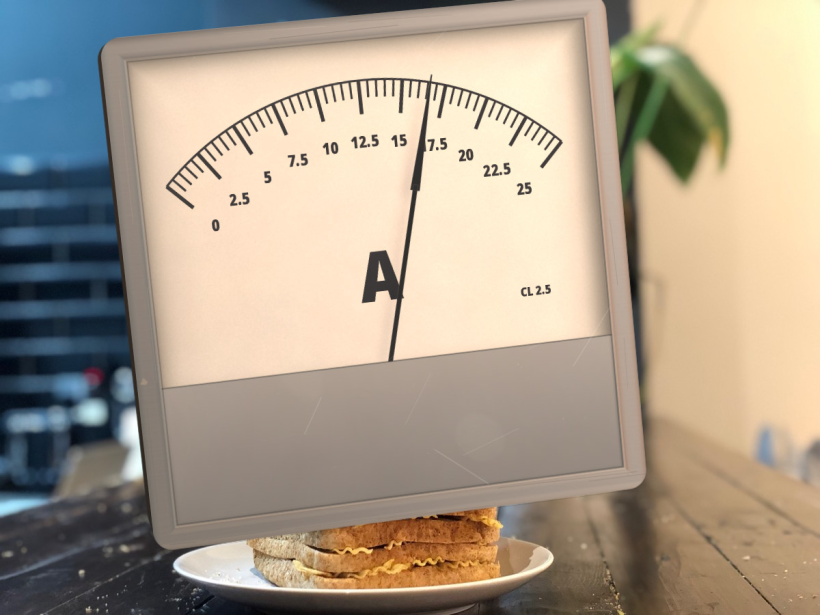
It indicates **16.5** A
